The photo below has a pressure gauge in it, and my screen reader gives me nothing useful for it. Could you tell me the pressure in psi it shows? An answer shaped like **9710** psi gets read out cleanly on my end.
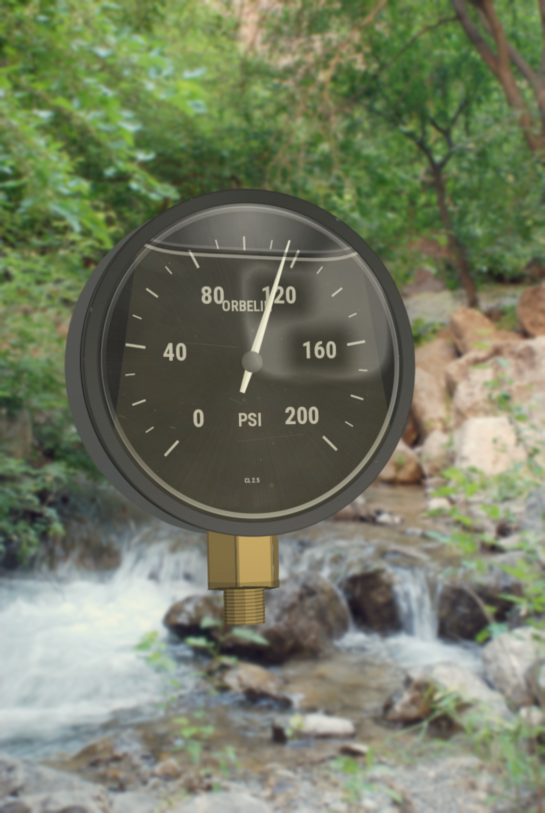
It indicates **115** psi
